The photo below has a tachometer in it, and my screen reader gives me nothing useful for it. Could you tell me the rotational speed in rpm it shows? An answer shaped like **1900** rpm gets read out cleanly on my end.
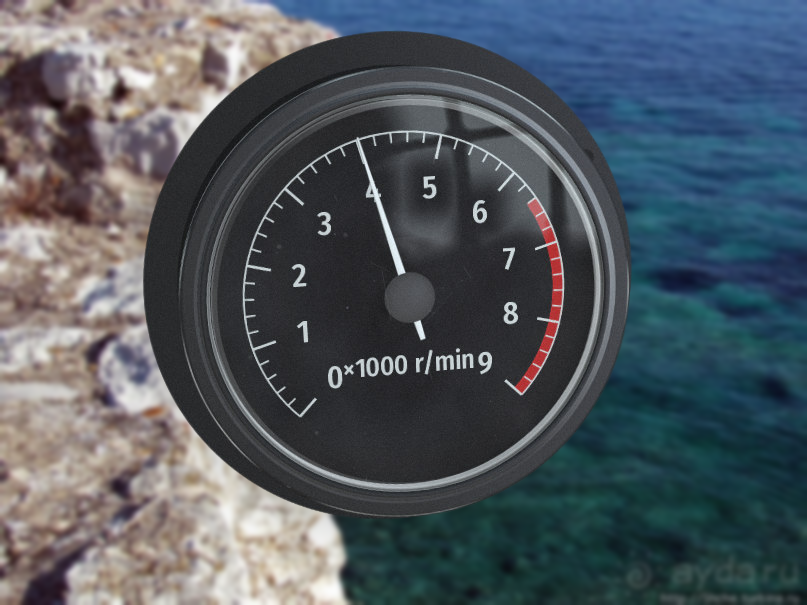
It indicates **4000** rpm
